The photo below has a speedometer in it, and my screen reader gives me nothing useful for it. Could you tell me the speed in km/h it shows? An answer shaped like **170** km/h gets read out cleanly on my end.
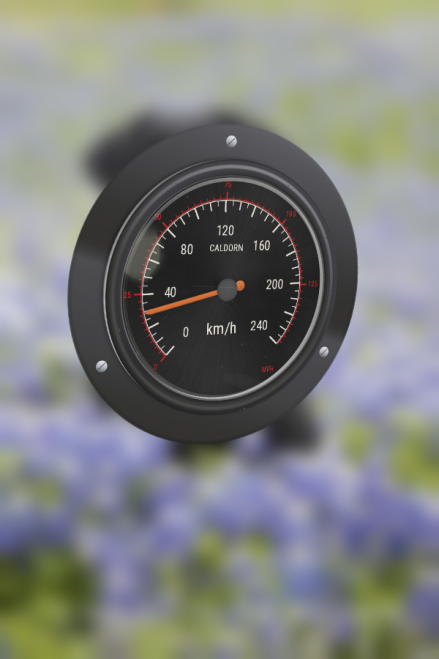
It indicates **30** km/h
